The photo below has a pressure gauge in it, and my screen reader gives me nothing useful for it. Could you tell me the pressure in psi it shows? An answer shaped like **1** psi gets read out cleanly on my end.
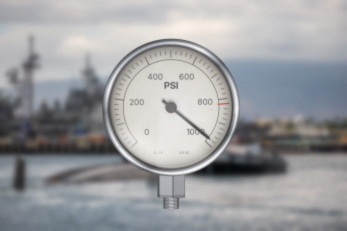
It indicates **980** psi
